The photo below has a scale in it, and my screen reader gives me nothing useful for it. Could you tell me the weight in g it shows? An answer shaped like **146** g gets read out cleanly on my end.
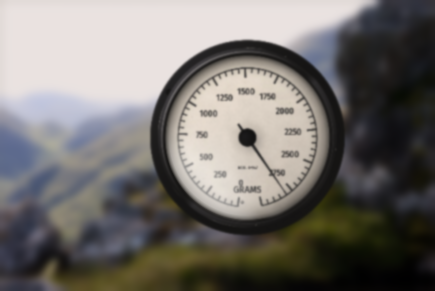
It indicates **2800** g
